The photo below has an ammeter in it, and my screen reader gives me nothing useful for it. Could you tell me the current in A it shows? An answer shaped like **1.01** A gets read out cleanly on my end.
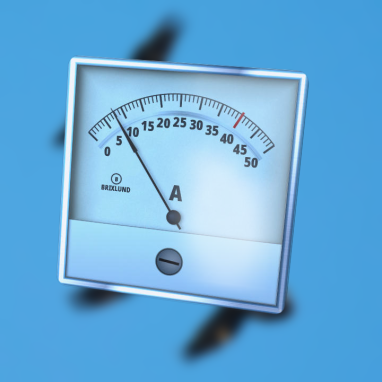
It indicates **8** A
